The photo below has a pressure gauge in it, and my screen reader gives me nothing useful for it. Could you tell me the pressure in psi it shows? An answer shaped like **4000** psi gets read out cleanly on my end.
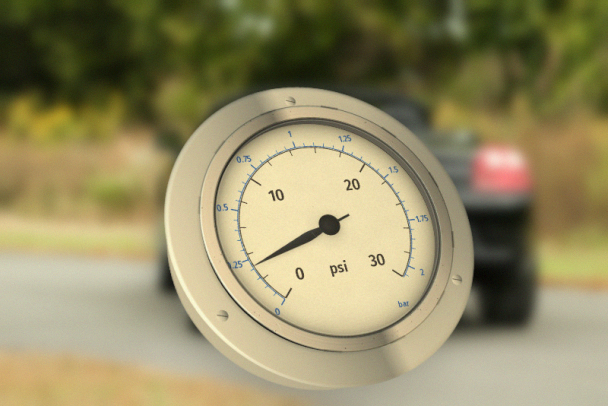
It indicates **3** psi
